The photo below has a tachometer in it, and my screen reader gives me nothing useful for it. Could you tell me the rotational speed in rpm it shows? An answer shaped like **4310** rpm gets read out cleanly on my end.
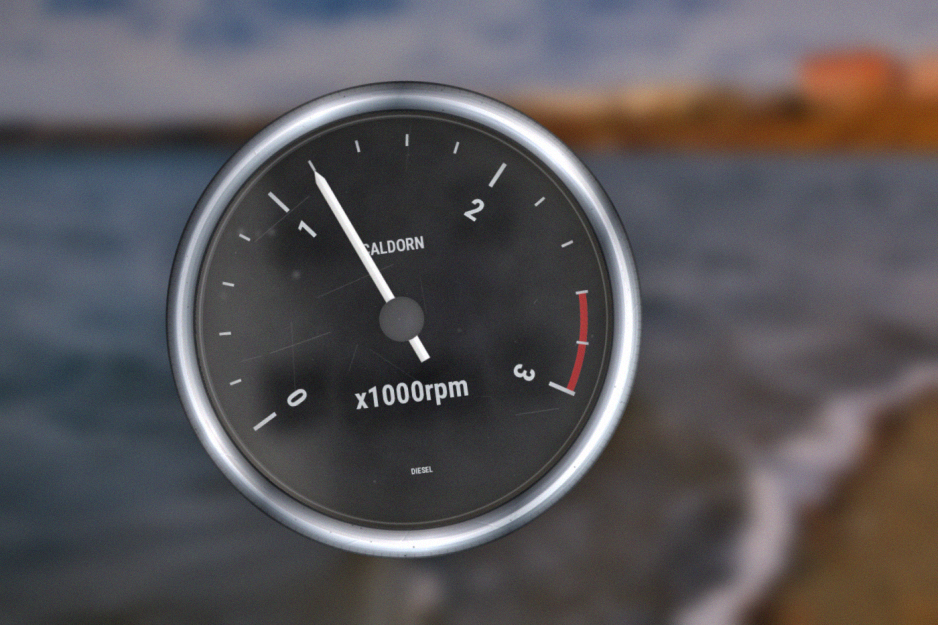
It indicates **1200** rpm
